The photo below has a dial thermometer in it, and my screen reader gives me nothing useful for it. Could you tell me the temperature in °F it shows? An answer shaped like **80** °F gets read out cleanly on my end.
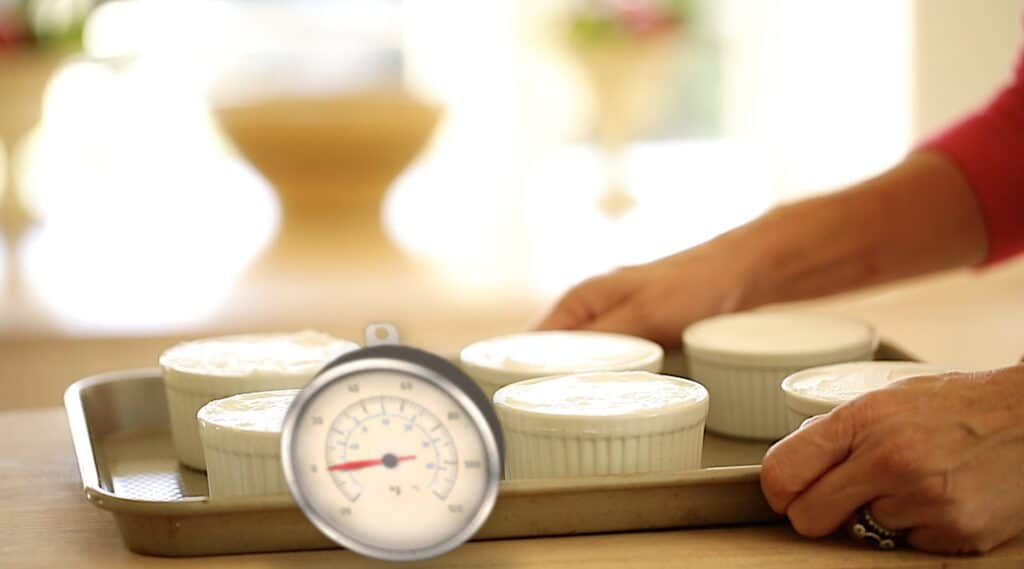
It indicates **0** °F
